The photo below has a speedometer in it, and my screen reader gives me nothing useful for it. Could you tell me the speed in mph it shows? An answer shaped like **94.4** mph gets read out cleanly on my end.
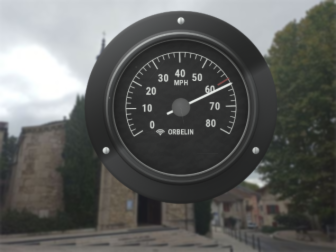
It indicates **62** mph
